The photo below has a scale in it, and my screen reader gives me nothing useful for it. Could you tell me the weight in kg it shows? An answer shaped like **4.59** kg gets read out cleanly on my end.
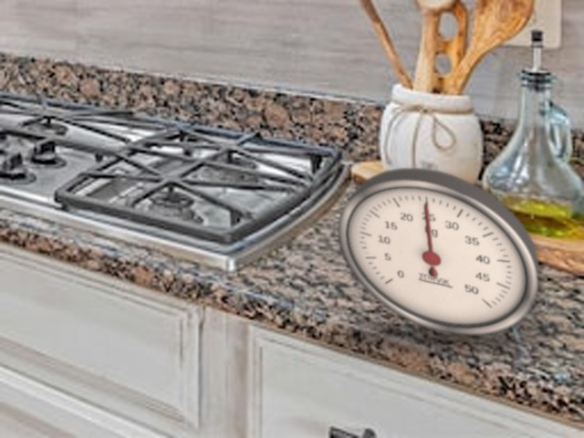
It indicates **25** kg
